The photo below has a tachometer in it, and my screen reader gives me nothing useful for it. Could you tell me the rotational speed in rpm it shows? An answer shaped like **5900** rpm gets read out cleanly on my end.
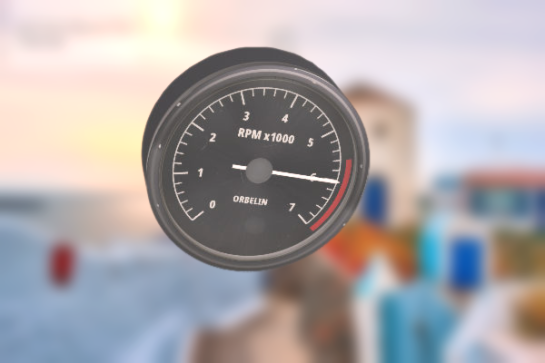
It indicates **6000** rpm
